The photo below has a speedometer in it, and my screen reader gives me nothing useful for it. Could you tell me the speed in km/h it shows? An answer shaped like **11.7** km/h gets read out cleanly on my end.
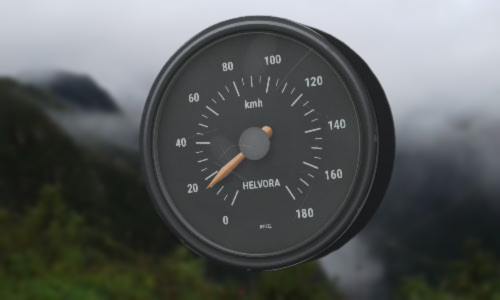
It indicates **15** km/h
